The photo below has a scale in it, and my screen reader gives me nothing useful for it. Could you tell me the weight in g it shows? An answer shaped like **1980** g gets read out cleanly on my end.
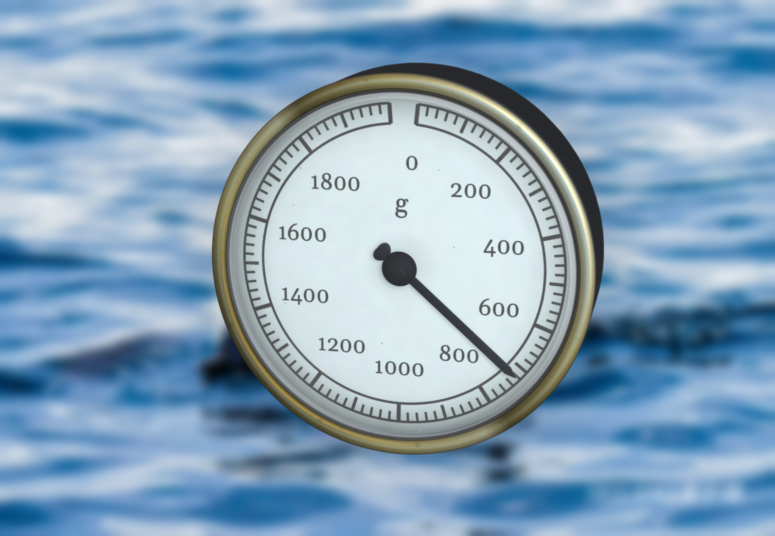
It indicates **720** g
